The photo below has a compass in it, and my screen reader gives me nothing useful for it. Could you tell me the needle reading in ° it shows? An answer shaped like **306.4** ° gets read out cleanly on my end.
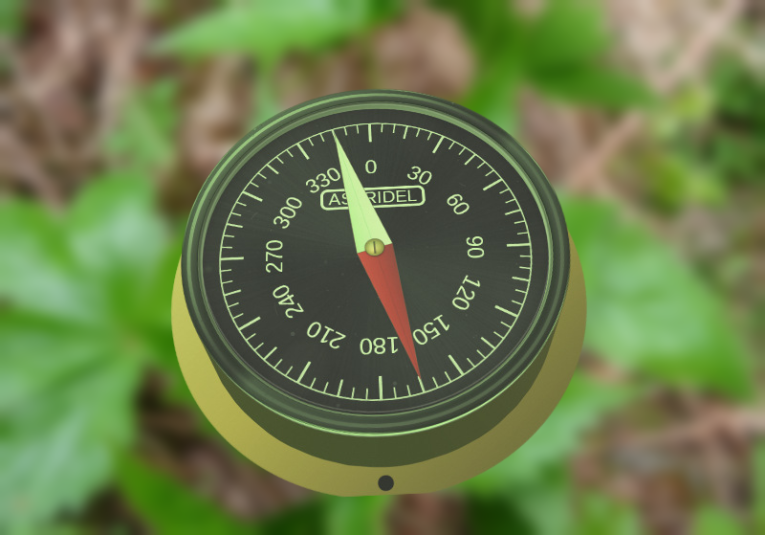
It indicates **165** °
